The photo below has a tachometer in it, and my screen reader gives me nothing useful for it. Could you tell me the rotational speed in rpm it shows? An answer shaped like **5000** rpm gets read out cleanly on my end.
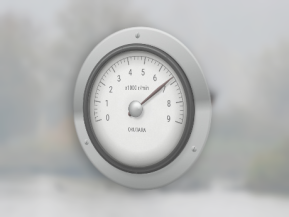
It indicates **6800** rpm
